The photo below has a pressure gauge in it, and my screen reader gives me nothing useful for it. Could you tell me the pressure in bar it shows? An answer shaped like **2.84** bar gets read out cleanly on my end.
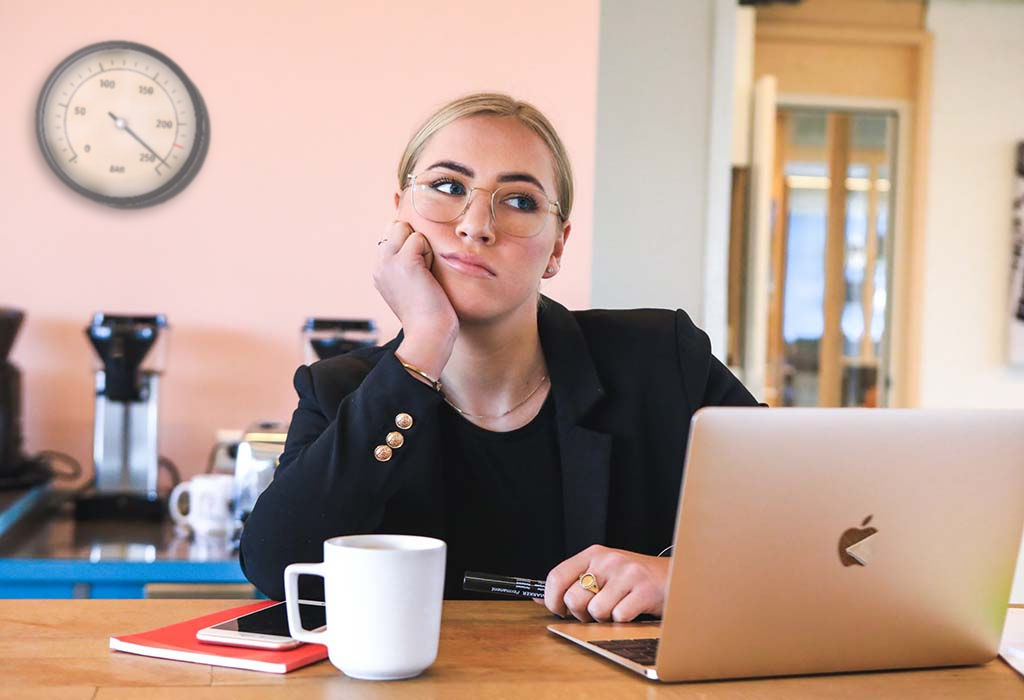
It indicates **240** bar
